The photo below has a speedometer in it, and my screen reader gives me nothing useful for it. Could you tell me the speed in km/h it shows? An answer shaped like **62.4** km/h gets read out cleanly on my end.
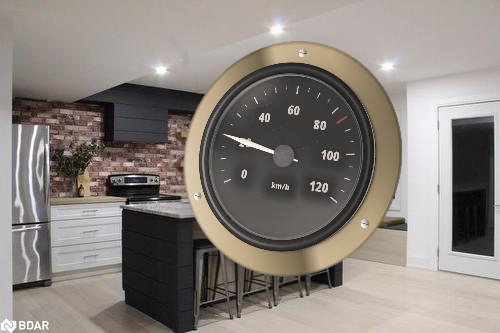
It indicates **20** km/h
